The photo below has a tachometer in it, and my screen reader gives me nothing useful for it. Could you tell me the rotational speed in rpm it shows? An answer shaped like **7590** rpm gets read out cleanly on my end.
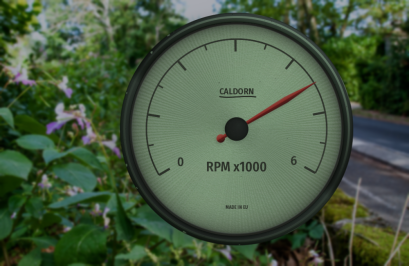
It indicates **4500** rpm
